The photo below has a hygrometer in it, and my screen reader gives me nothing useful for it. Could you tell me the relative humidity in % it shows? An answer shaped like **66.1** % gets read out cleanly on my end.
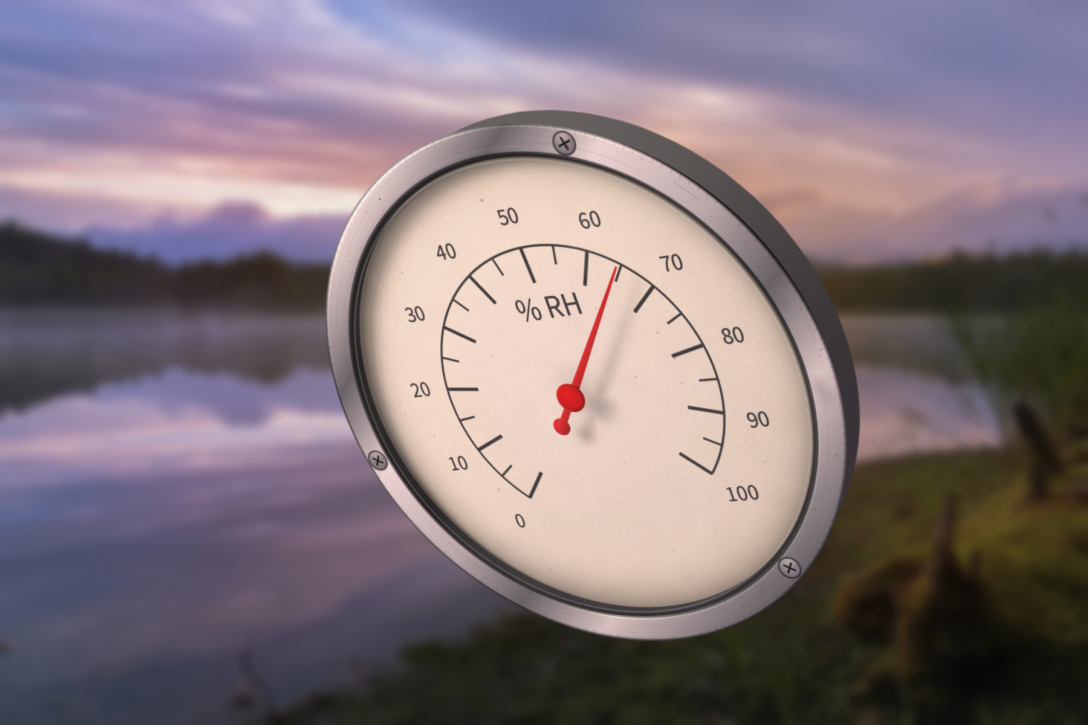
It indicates **65** %
